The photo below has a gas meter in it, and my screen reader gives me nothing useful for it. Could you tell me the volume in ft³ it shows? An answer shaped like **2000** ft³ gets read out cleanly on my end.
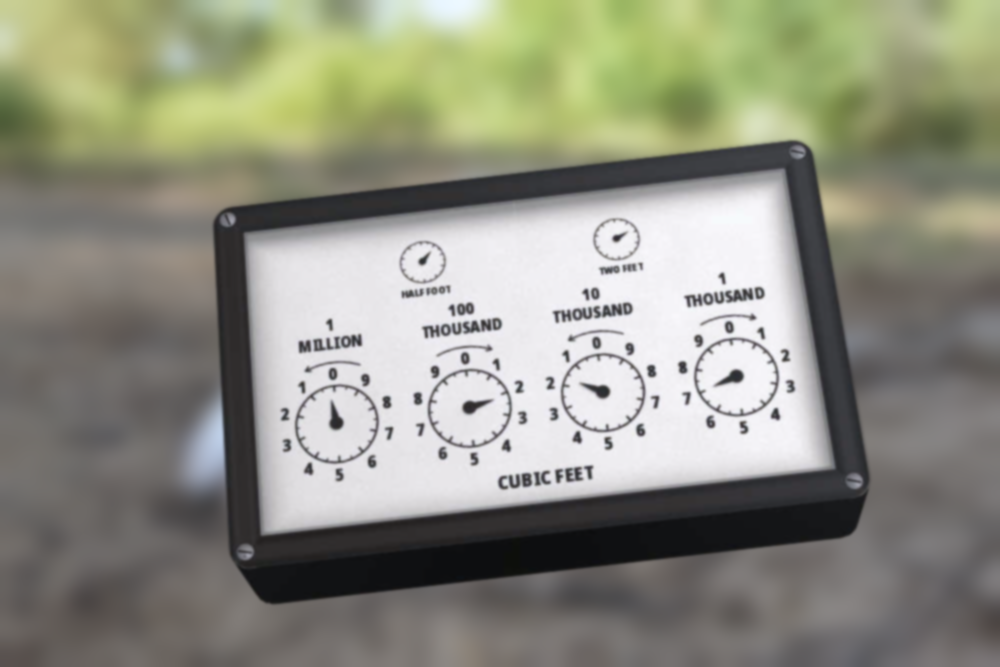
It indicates **21700** ft³
